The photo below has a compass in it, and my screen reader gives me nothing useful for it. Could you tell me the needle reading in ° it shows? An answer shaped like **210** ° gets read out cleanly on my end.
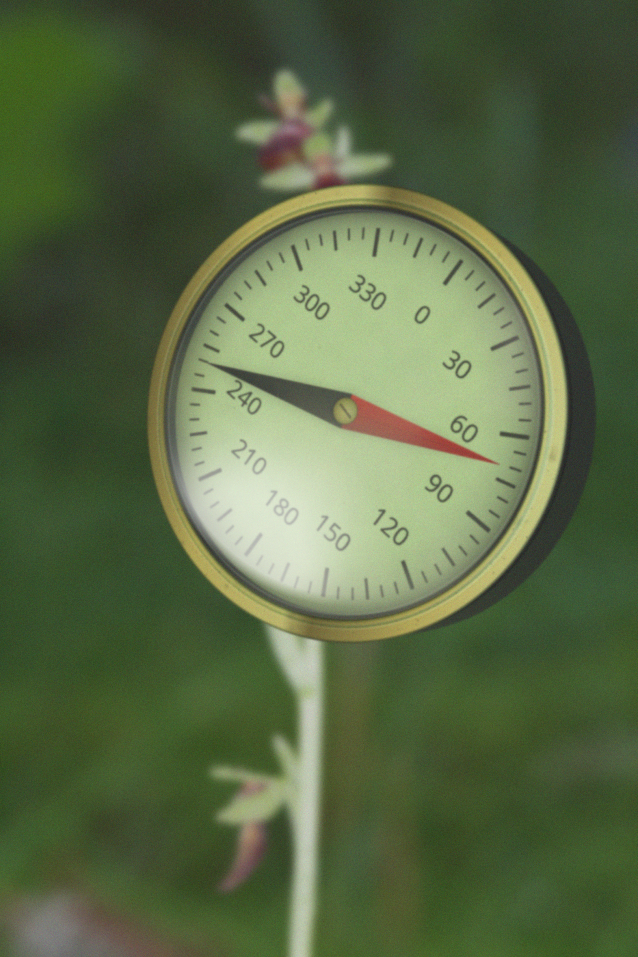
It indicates **70** °
